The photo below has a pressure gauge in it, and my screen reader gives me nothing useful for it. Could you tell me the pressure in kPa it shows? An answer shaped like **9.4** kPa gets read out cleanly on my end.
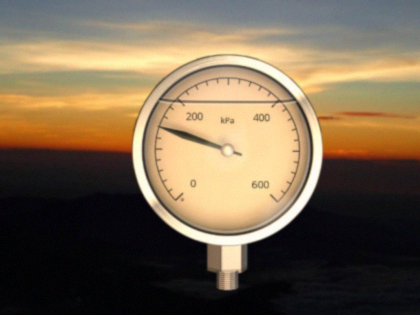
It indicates **140** kPa
